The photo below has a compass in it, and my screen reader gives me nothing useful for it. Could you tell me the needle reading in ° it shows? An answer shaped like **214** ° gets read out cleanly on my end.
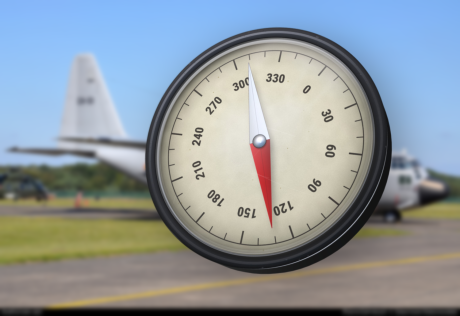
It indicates **130** °
